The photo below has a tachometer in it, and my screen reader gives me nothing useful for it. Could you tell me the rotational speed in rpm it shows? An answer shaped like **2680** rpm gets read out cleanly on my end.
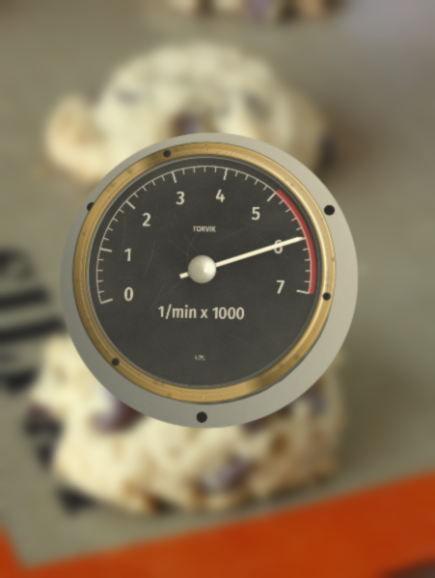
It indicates **6000** rpm
